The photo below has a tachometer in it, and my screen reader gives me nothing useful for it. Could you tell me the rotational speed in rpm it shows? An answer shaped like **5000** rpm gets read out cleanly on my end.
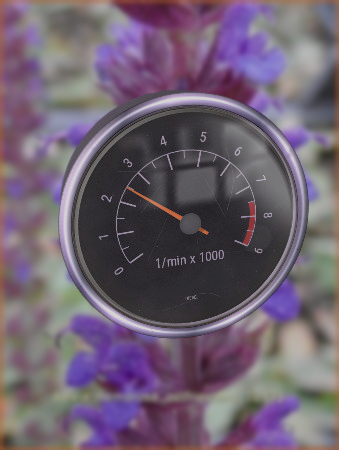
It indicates **2500** rpm
